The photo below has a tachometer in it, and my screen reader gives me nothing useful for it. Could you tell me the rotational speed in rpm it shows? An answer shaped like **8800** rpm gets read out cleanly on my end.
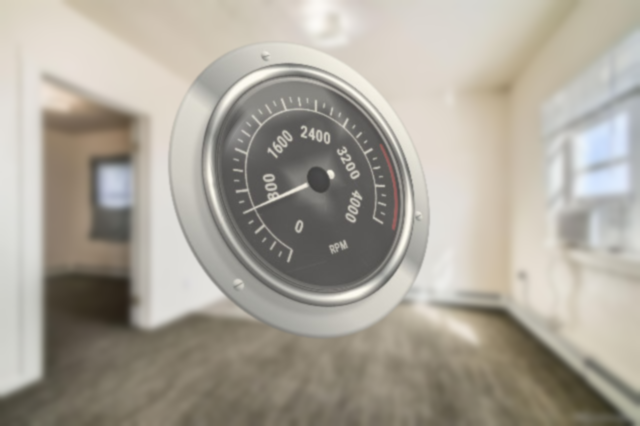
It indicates **600** rpm
